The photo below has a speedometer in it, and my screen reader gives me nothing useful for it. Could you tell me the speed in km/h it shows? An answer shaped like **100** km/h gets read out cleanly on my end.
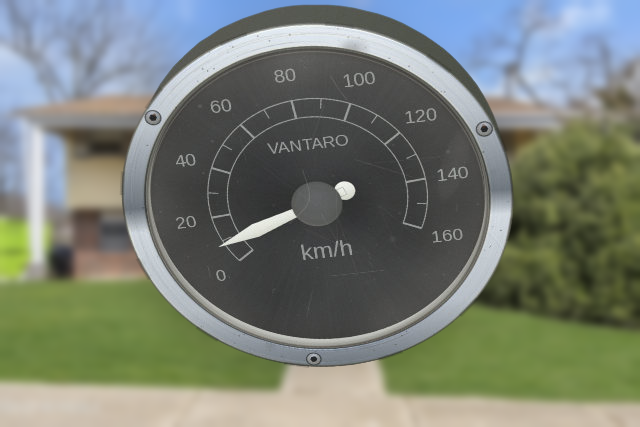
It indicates **10** km/h
